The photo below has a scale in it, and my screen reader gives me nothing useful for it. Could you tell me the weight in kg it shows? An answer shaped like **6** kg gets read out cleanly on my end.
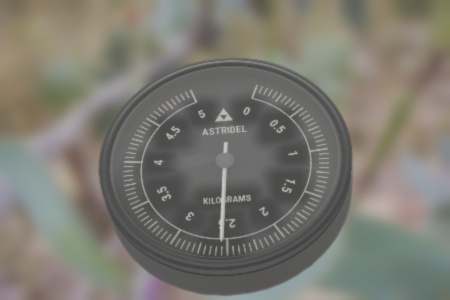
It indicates **2.55** kg
